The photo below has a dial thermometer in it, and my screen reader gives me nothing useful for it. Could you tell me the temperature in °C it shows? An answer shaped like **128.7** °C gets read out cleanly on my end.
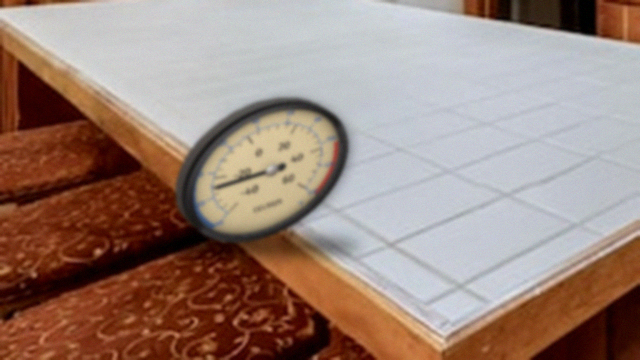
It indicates **-24** °C
